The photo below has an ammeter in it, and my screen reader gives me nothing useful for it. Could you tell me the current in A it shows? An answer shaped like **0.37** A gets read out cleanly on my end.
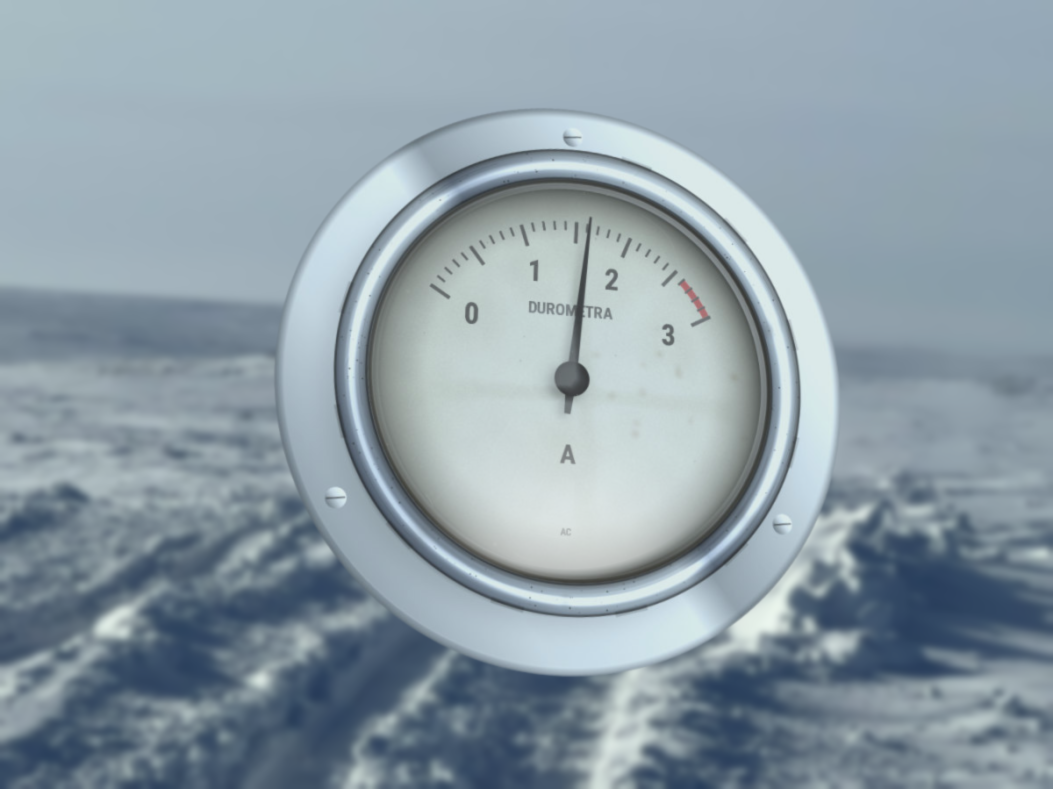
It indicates **1.6** A
